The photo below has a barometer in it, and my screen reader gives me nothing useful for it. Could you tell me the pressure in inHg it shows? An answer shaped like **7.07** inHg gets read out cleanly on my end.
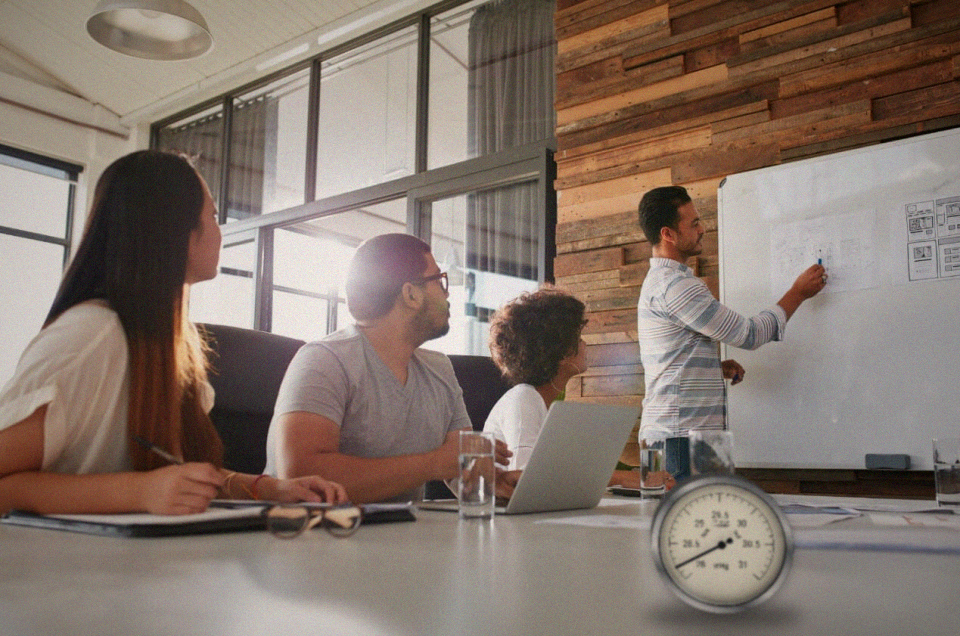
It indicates **28.2** inHg
